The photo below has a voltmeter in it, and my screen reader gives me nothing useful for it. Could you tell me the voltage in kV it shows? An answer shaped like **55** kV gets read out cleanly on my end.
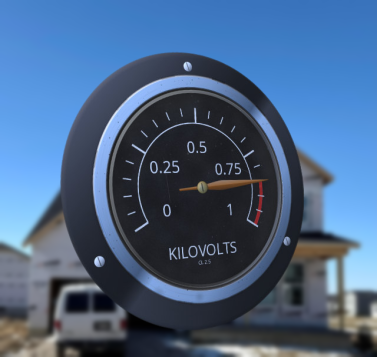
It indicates **0.85** kV
